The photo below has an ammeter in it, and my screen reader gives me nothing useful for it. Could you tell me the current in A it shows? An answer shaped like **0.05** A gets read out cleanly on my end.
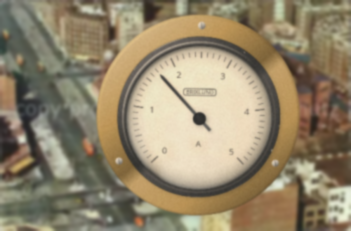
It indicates **1.7** A
